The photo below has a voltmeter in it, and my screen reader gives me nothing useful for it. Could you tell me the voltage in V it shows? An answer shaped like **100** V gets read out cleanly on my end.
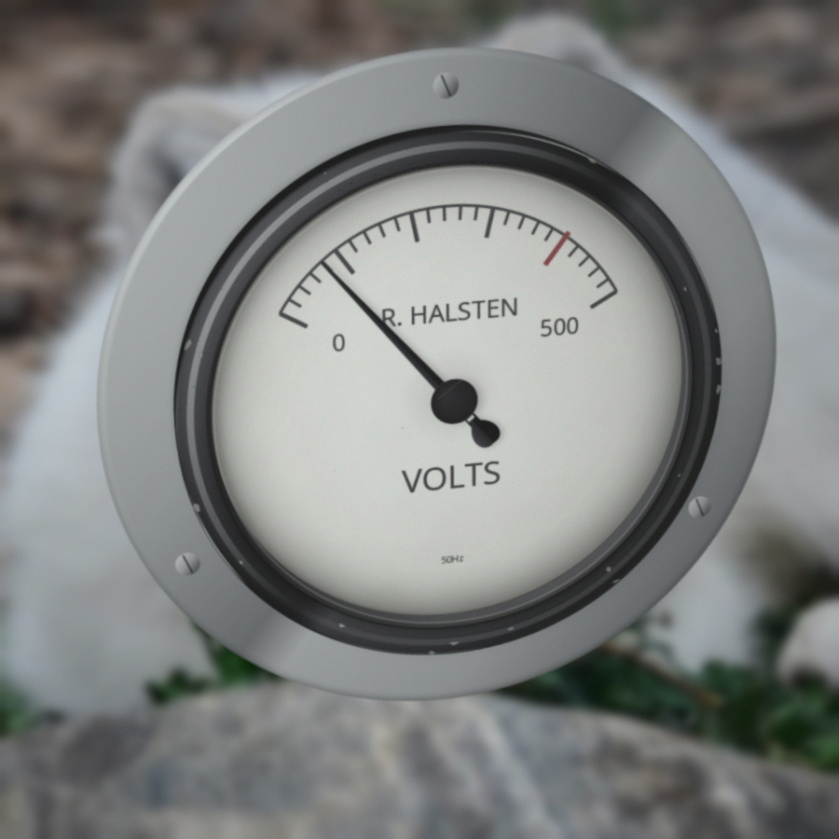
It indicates **80** V
